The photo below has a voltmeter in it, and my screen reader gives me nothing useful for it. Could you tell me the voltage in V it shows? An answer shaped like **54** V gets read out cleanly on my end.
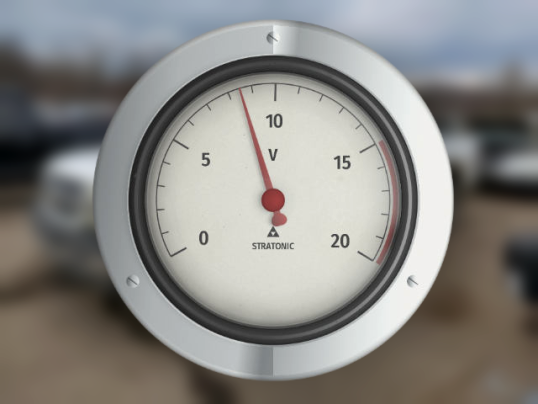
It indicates **8.5** V
